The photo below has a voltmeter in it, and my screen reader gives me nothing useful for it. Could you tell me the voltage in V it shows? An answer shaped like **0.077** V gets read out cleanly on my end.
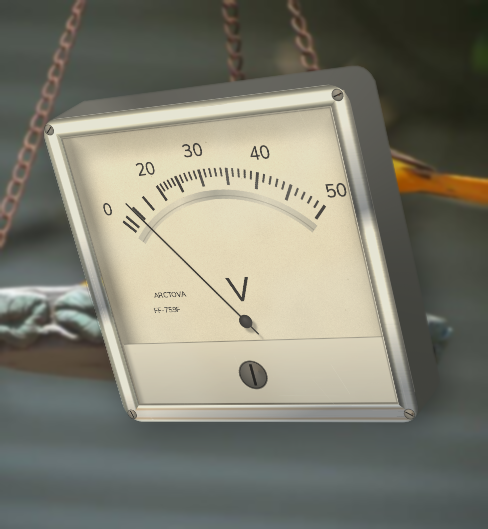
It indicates **10** V
